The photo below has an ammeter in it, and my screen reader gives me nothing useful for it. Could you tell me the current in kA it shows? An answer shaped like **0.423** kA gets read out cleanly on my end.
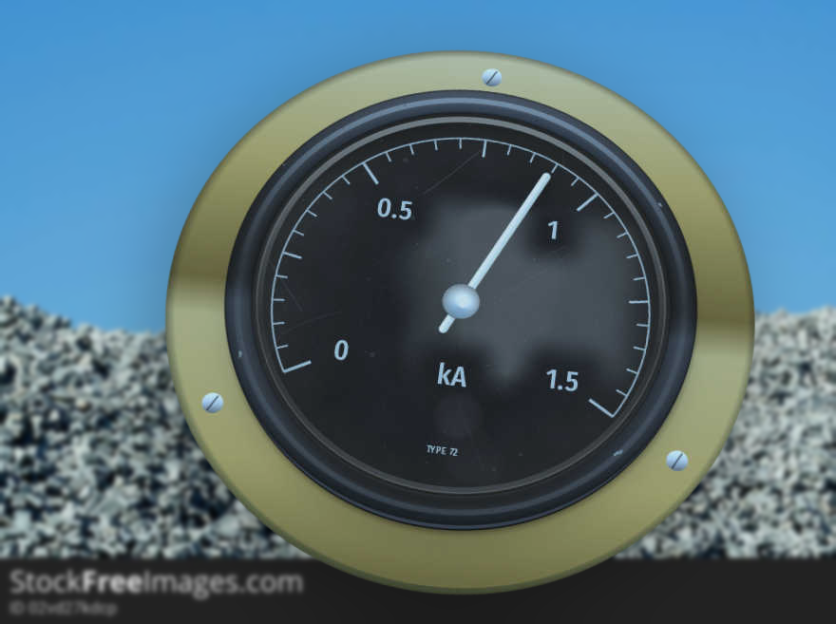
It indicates **0.9** kA
